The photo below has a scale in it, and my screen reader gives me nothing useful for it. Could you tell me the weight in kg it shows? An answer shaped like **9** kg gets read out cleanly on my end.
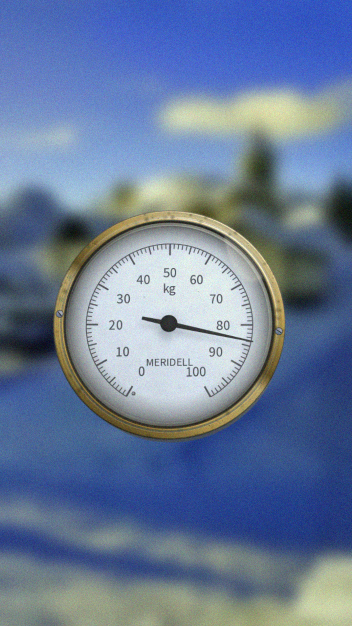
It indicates **84** kg
